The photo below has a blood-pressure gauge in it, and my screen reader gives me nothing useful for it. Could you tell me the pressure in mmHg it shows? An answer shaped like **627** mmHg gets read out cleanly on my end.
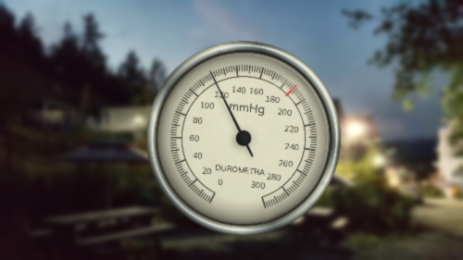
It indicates **120** mmHg
